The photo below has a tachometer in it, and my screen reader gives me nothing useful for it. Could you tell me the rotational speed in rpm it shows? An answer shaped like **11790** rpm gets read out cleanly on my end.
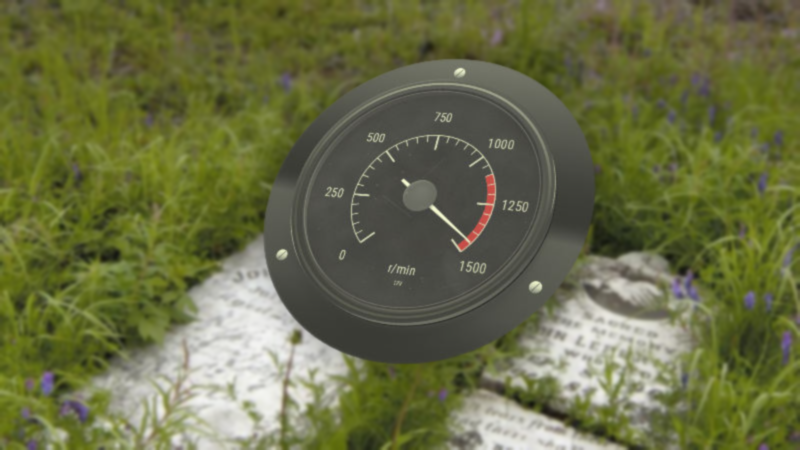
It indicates **1450** rpm
